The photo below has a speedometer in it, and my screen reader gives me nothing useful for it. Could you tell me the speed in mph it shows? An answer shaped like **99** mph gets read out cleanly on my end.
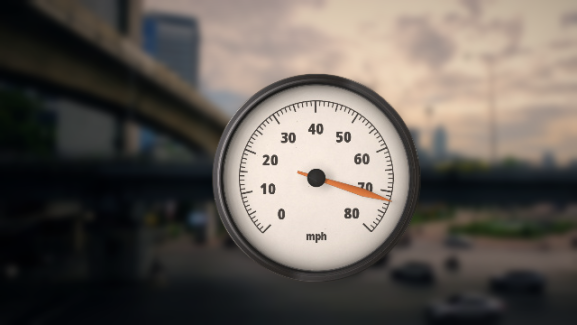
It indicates **72** mph
